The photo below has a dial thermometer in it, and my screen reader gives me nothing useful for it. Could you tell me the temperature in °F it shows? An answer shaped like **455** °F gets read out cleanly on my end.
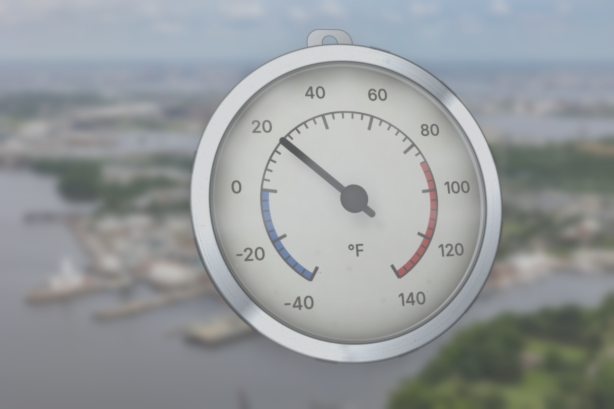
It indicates **20** °F
